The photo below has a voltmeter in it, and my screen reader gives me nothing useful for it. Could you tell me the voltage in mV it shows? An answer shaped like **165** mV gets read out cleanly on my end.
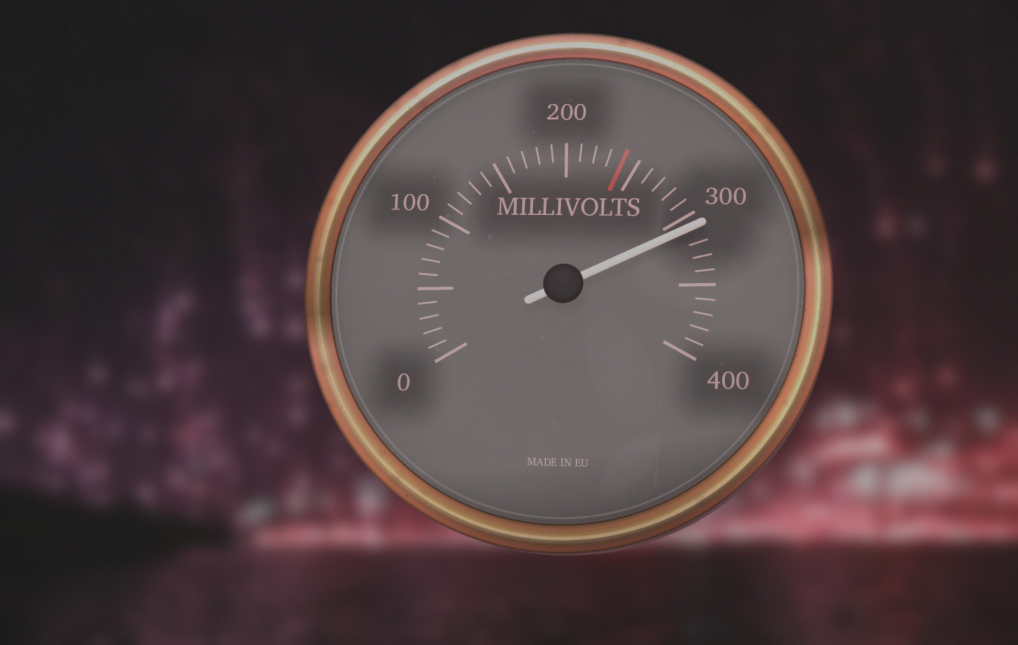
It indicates **310** mV
